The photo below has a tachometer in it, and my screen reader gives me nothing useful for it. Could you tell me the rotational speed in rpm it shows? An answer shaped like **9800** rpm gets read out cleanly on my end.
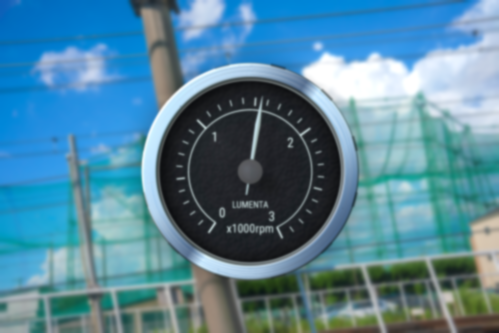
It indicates **1550** rpm
